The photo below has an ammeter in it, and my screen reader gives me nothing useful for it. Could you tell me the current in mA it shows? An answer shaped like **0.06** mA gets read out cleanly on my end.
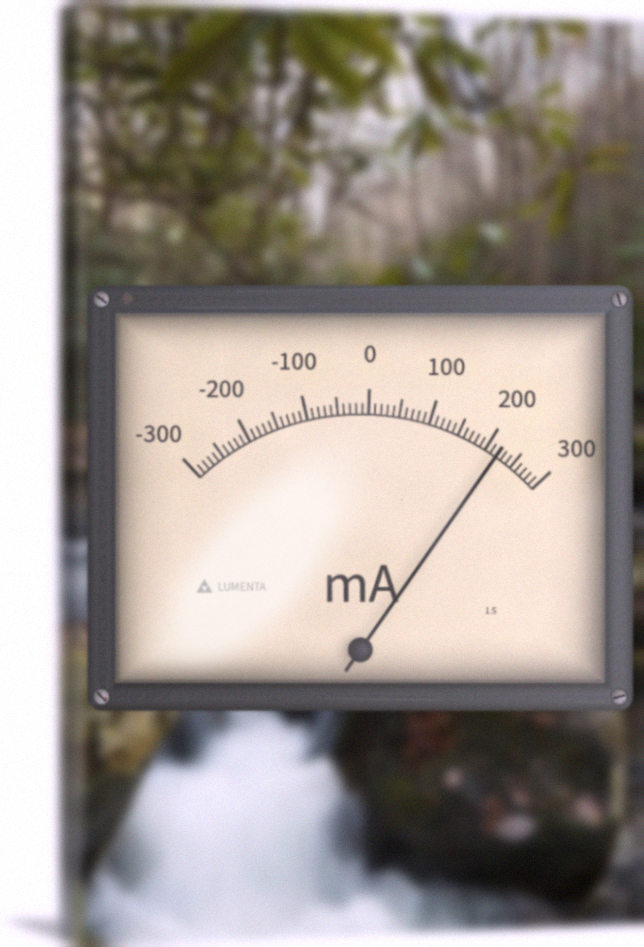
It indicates **220** mA
